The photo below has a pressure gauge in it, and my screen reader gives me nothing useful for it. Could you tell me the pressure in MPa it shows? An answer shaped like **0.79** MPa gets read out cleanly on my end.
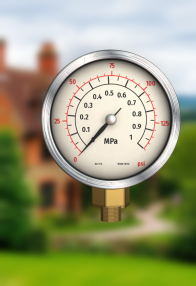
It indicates **0** MPa
